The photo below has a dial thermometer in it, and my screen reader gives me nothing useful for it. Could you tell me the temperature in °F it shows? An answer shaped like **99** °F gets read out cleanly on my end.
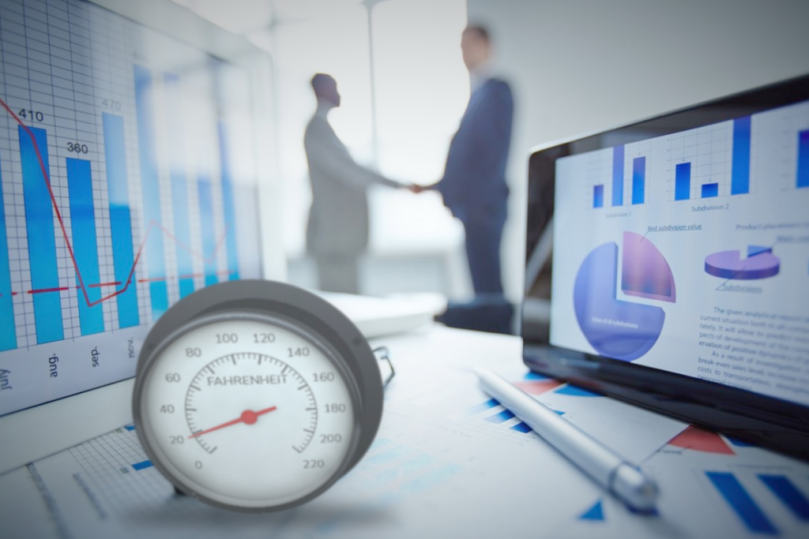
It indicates **20** °F
